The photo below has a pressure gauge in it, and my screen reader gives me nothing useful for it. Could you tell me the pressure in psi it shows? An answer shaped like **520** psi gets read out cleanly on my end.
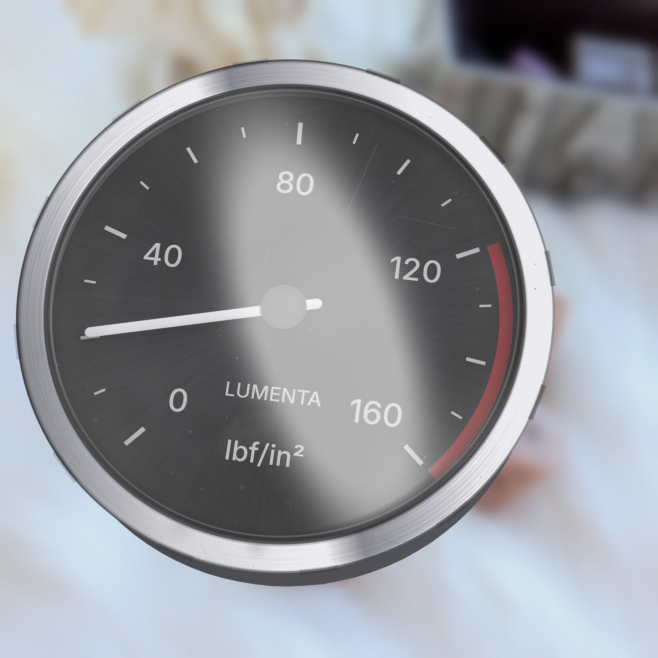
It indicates **20** psi
